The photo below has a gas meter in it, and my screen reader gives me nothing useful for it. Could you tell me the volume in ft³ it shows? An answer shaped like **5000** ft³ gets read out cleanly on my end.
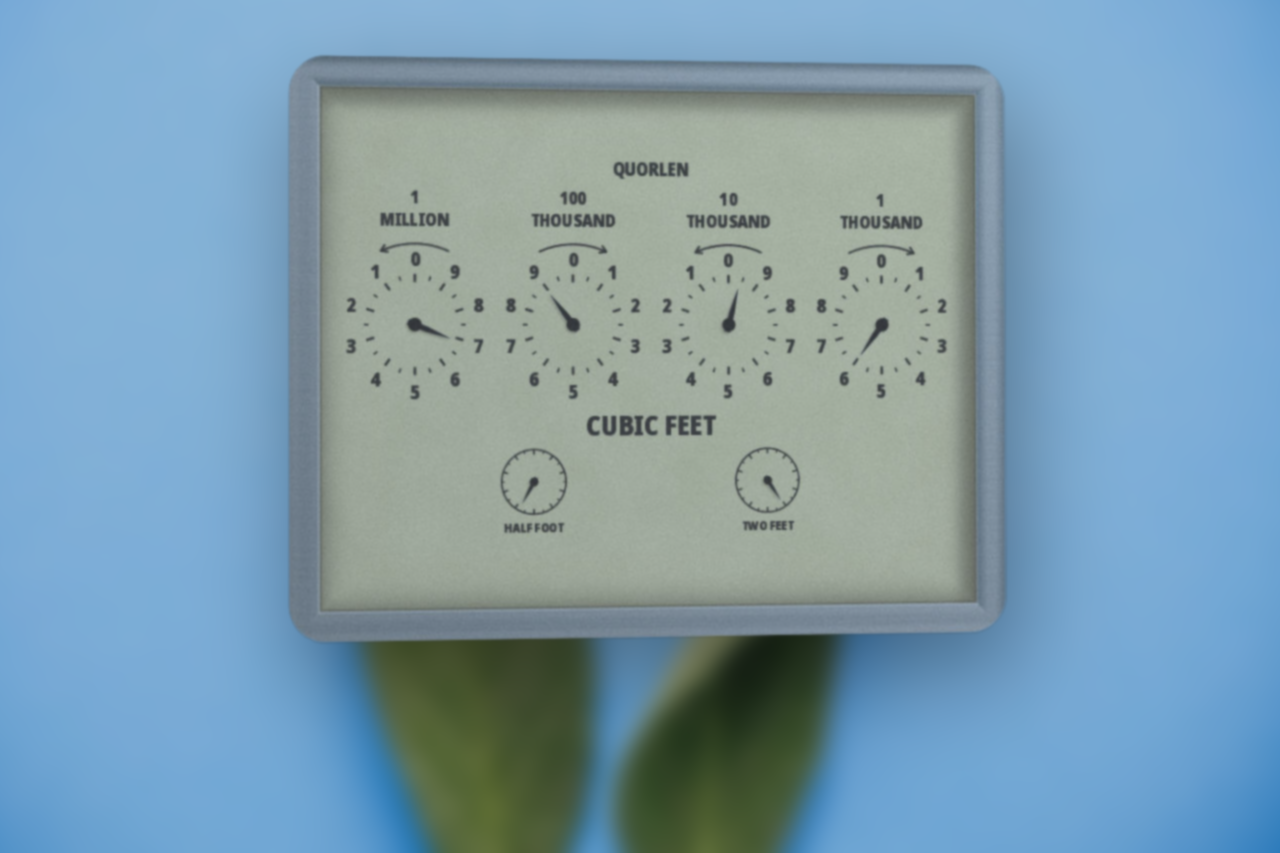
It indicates **689600** ft³
